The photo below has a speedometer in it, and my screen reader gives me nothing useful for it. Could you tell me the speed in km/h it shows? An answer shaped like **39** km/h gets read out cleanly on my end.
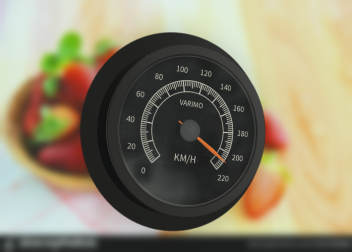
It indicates **210** km/h
